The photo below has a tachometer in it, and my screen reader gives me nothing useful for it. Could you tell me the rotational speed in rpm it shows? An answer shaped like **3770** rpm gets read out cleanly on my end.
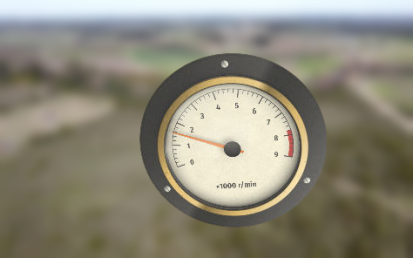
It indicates **1600** rpm
